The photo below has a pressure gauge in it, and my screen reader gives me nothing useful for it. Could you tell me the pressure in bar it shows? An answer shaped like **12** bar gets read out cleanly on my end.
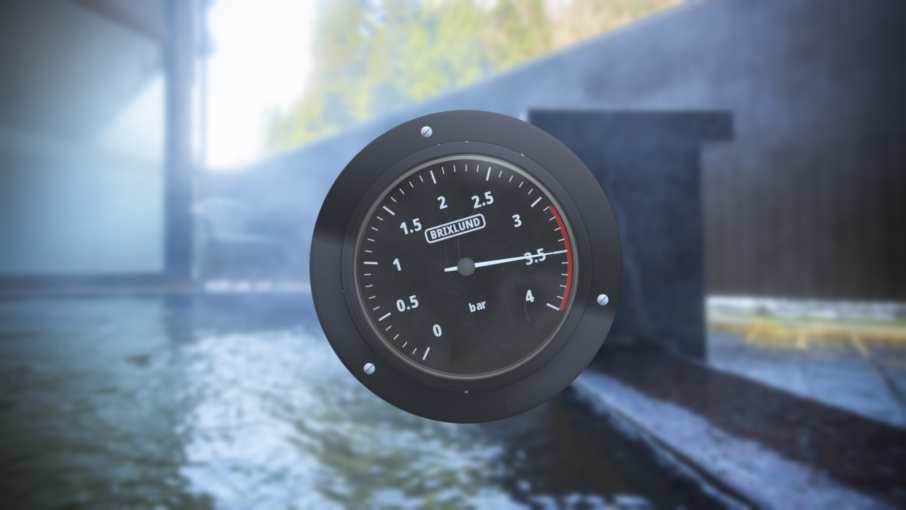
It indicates **3.5** bar
